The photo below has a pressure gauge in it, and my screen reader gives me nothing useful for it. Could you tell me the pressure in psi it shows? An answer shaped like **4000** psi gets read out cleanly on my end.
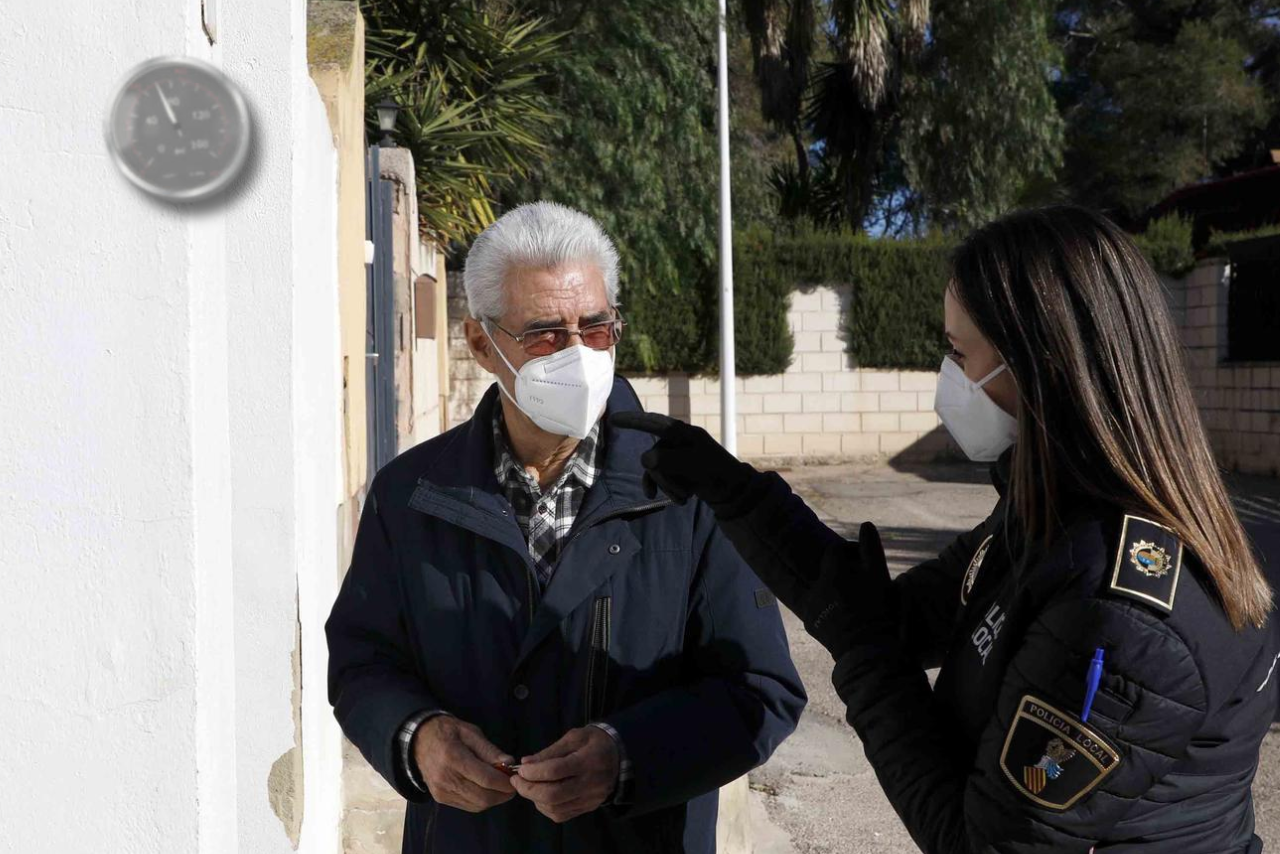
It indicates **70** psi
